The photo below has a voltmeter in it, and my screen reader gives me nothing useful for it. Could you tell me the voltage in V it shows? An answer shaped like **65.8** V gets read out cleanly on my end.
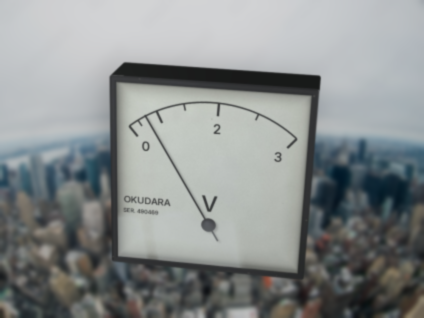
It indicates **0.75** V
